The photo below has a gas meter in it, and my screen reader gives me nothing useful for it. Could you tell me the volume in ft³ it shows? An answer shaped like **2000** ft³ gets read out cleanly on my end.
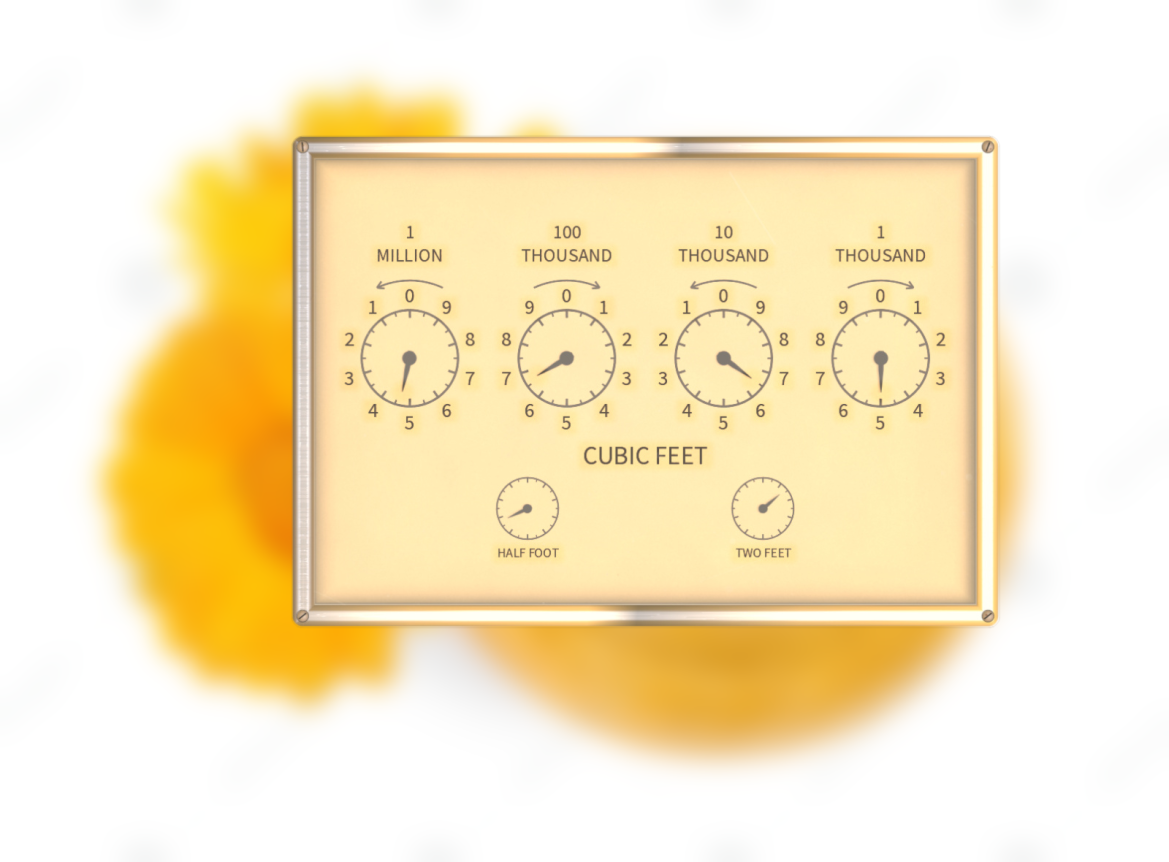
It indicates **466500** ft³
